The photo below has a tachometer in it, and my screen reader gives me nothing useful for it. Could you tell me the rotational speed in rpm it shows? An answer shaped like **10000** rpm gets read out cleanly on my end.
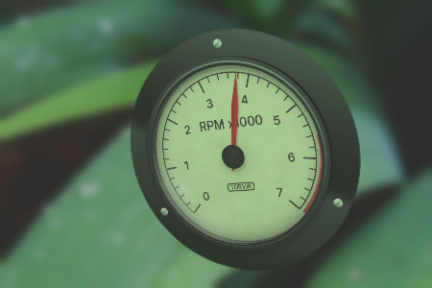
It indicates **3800** rpm
